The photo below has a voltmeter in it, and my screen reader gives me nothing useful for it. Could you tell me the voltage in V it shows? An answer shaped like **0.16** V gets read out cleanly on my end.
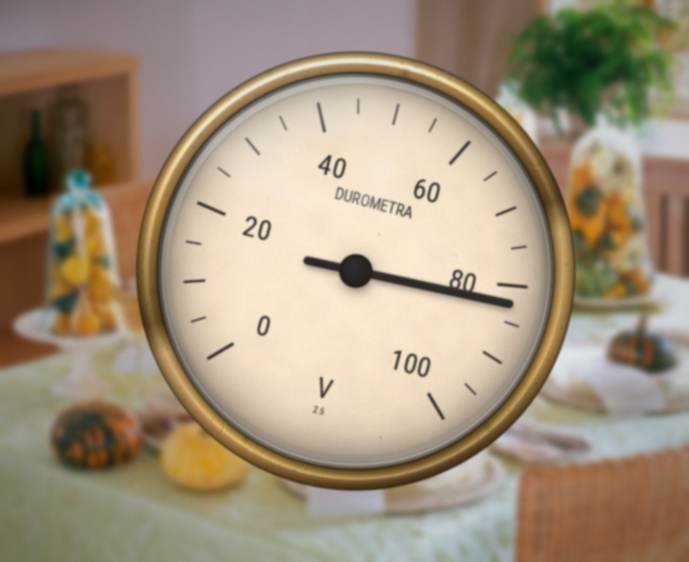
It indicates **82.5** V
